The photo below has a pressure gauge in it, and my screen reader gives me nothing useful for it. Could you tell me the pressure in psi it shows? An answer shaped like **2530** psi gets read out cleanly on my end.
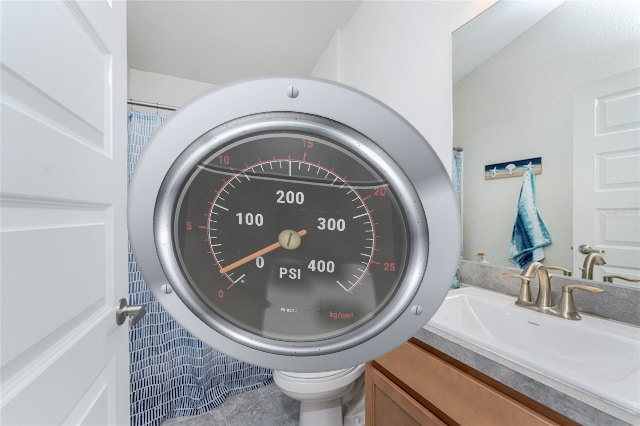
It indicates **20** psi
